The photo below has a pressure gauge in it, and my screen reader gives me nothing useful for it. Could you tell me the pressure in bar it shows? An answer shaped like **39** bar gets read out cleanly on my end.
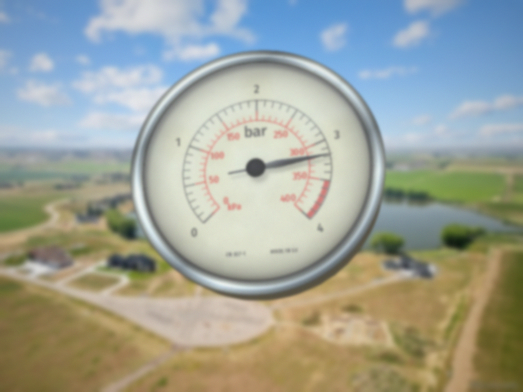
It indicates **3.2** bar
